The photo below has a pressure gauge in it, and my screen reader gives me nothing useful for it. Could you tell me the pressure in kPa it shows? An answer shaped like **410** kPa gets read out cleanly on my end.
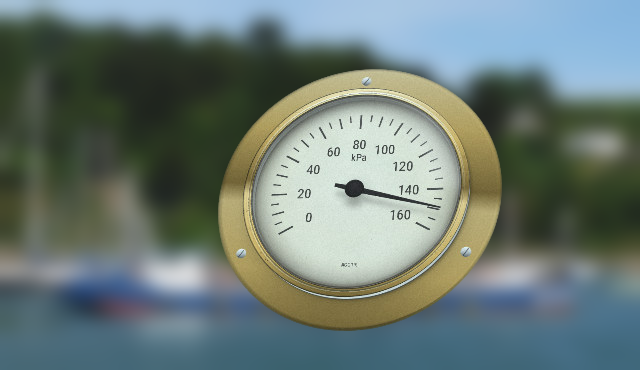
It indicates **150** kPa
